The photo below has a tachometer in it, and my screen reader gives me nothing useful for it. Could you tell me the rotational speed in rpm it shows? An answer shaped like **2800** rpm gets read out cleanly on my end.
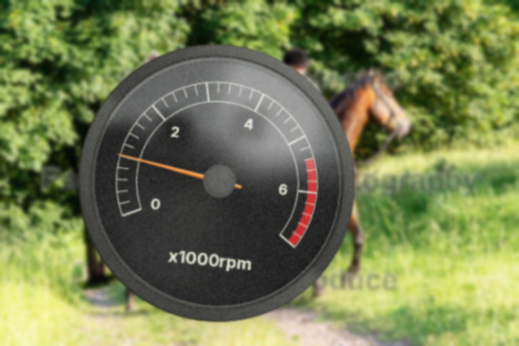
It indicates **1000** rpm
